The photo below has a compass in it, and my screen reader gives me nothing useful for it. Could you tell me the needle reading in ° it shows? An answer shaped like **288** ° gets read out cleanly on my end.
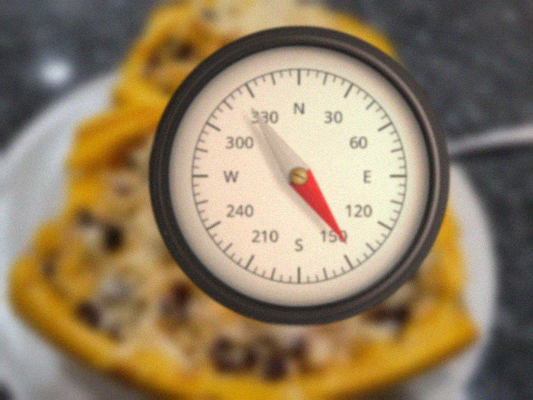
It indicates **145** °
